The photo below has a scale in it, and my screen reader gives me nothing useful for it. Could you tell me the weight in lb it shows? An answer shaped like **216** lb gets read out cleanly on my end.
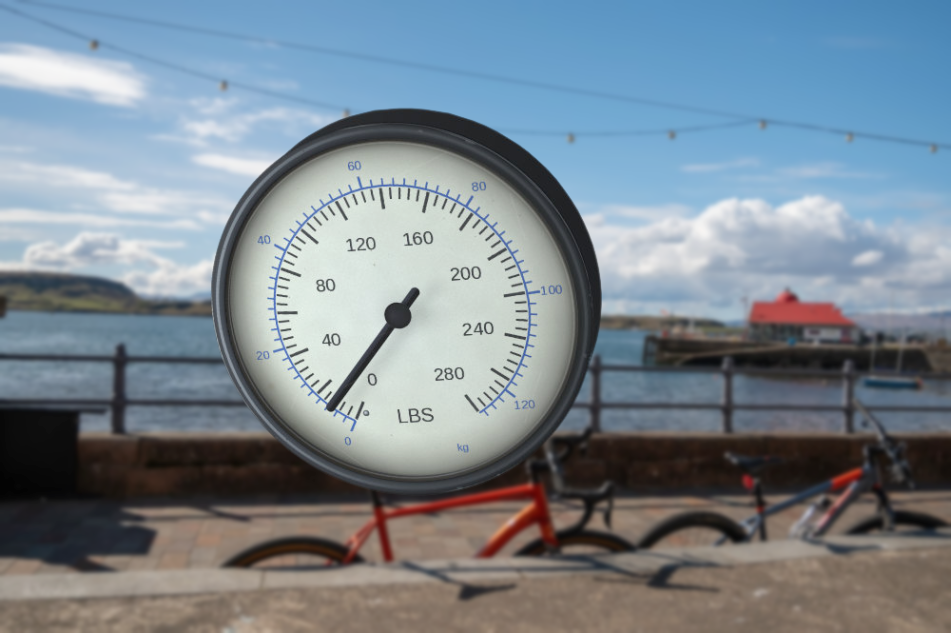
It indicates **12** lb
